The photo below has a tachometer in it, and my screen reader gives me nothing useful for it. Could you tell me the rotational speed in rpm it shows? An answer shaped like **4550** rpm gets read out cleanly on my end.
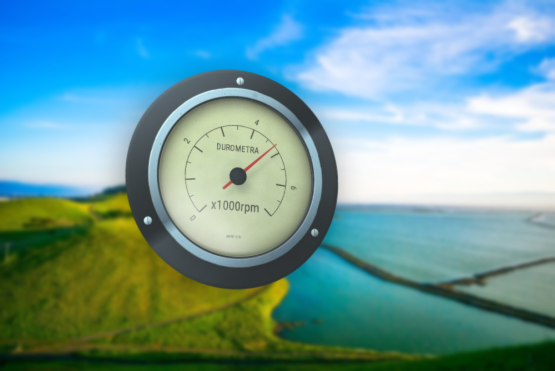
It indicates **4750** rpm
